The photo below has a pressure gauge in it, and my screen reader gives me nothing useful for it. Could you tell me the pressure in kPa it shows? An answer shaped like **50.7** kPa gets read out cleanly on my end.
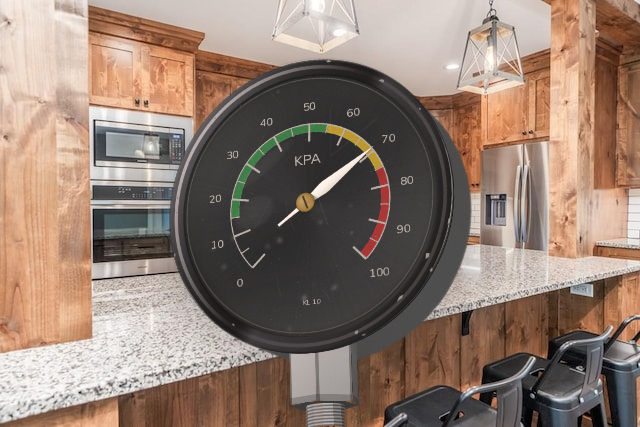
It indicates **70** kPa
